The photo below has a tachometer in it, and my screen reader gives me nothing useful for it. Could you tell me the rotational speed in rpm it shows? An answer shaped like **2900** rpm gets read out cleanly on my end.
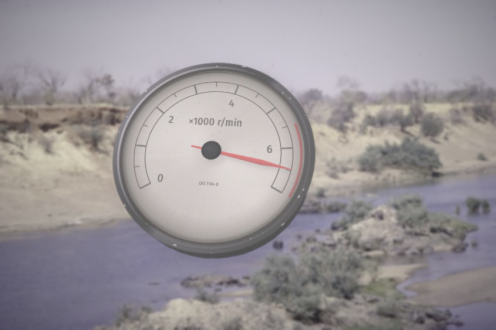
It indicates **6500** rpm
